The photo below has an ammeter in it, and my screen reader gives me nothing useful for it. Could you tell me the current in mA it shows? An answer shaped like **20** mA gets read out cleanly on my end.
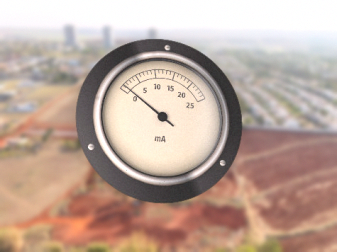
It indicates **1** mA
